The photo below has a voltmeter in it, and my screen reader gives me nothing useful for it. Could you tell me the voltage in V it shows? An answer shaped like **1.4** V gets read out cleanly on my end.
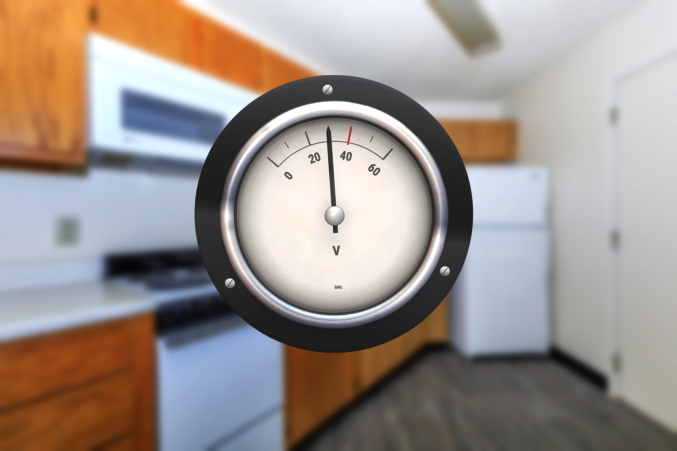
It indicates **30** V
